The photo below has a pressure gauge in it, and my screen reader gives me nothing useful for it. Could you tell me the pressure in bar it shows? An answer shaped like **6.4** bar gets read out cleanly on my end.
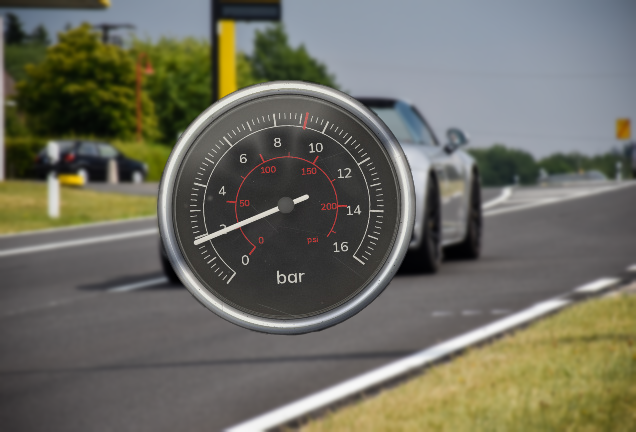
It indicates **1.8** bar
